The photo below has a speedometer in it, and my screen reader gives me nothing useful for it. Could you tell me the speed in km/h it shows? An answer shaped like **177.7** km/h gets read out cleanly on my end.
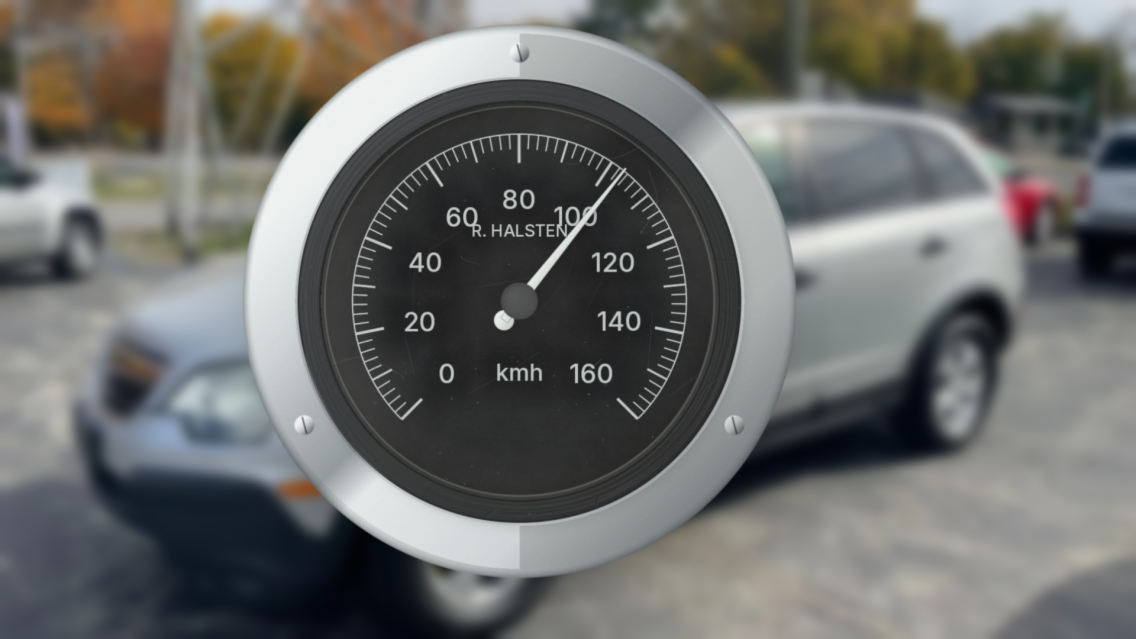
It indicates **103** km/h
